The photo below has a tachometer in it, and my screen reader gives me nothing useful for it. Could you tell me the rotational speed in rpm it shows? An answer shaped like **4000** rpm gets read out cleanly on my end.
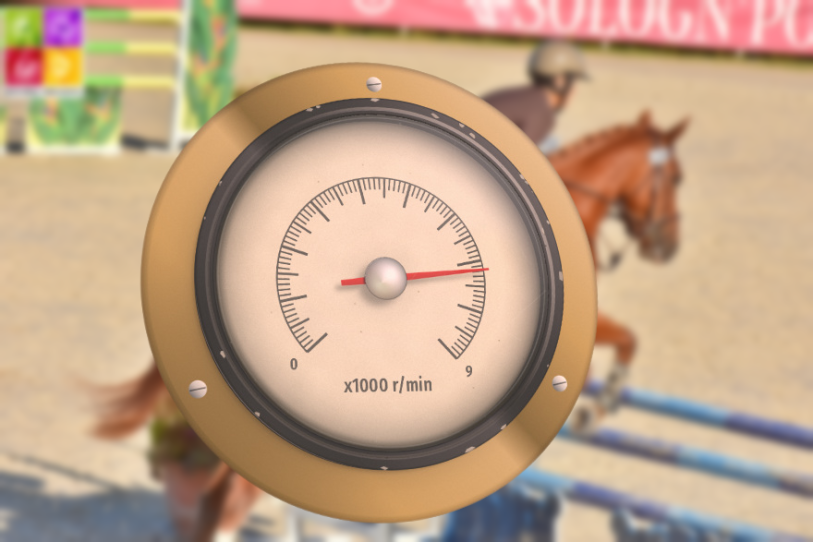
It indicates **7200** rpm
